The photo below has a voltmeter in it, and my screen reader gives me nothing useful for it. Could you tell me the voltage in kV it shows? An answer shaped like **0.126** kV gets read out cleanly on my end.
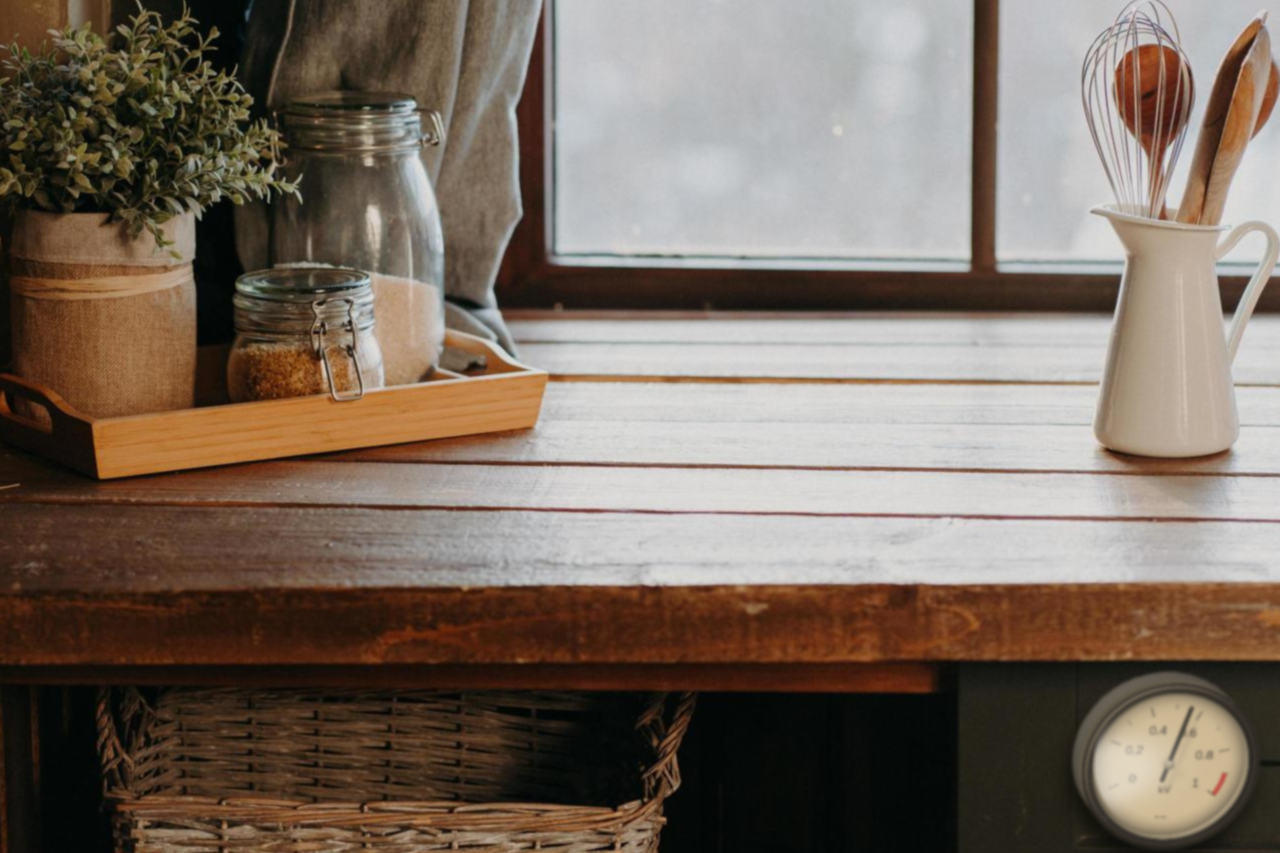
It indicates **0.55** kV
